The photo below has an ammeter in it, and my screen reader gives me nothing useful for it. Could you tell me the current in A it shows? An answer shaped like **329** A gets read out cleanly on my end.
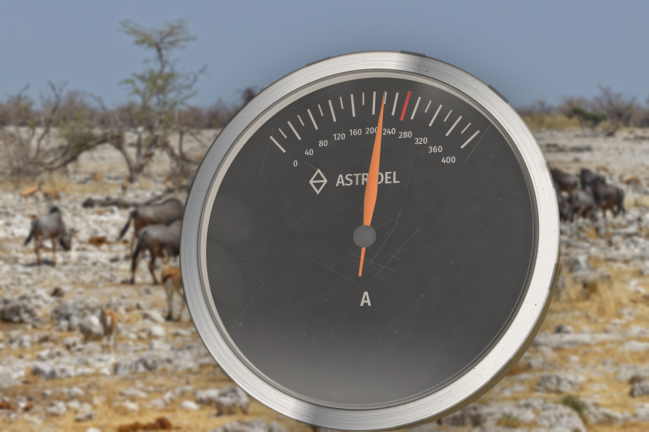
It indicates **220** A
